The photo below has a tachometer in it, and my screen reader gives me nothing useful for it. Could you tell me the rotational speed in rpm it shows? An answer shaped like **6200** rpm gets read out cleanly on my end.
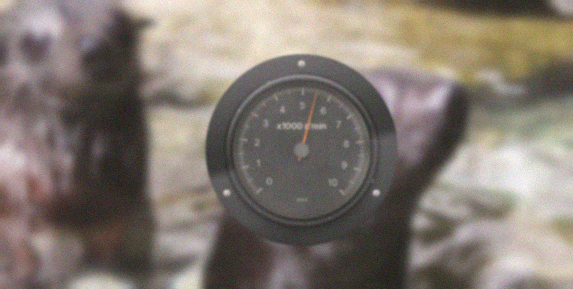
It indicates **5500** rpm
